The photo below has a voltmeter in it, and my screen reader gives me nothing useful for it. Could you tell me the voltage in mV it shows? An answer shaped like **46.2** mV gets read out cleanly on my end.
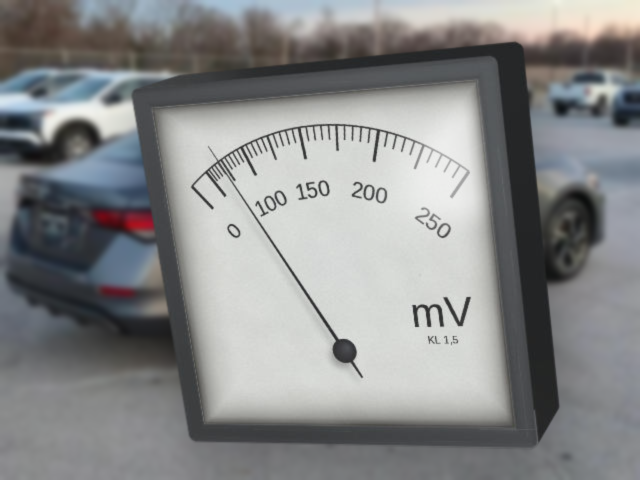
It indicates **75** mV
